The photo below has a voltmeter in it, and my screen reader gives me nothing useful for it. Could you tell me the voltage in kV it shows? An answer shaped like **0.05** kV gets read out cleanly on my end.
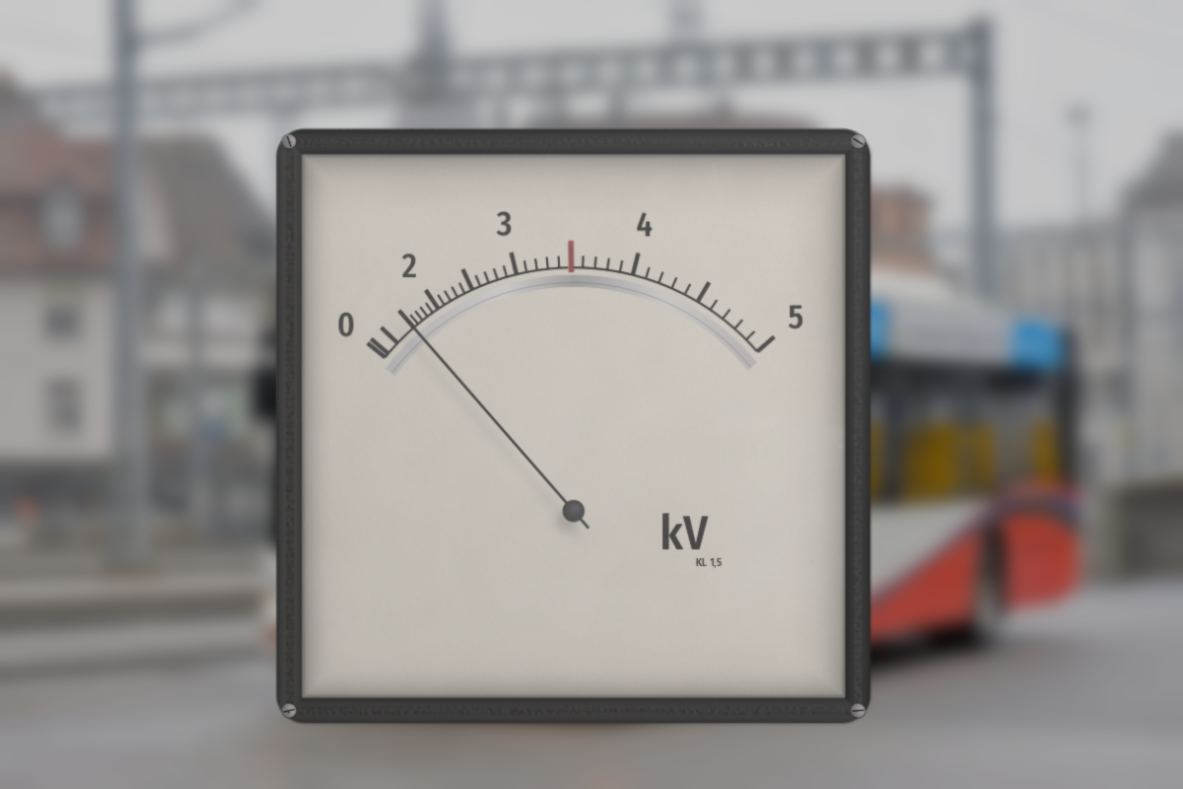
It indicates **1.5** kV
